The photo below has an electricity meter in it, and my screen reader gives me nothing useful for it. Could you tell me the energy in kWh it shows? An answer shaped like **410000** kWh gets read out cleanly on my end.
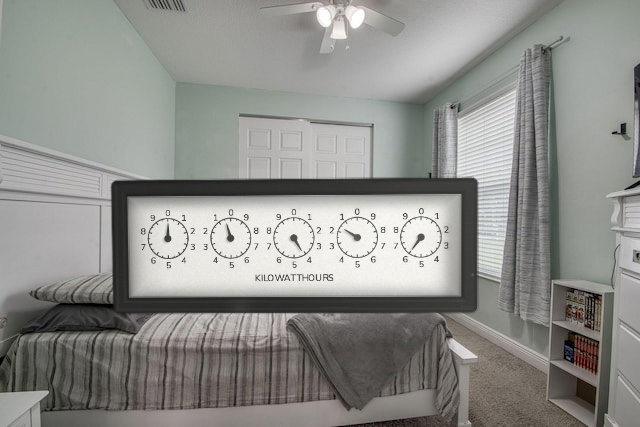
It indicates **416** kWh
